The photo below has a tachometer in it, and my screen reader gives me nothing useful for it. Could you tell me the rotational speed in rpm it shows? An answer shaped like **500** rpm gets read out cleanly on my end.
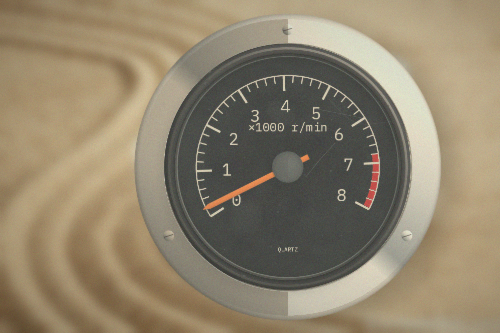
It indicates **200** rpm
